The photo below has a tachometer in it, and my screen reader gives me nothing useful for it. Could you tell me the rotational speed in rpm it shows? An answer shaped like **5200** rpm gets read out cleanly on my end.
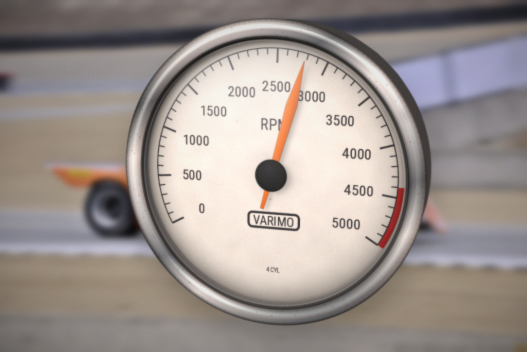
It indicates **2800** rpm
